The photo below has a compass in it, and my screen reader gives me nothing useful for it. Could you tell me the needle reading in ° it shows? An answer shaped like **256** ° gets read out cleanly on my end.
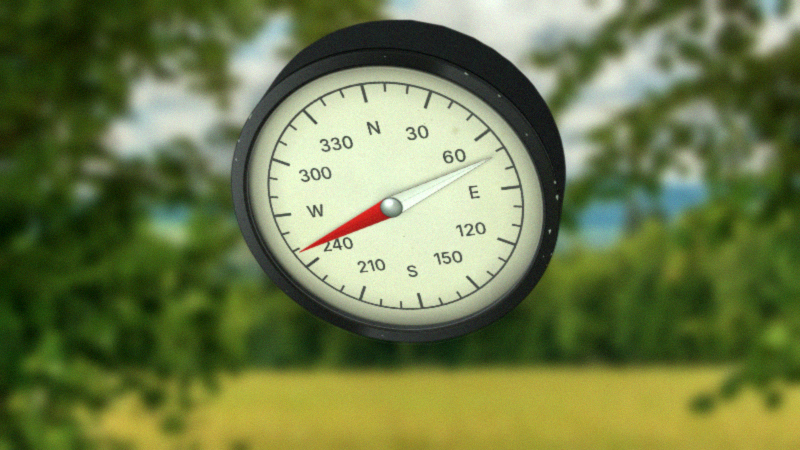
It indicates **250** °
